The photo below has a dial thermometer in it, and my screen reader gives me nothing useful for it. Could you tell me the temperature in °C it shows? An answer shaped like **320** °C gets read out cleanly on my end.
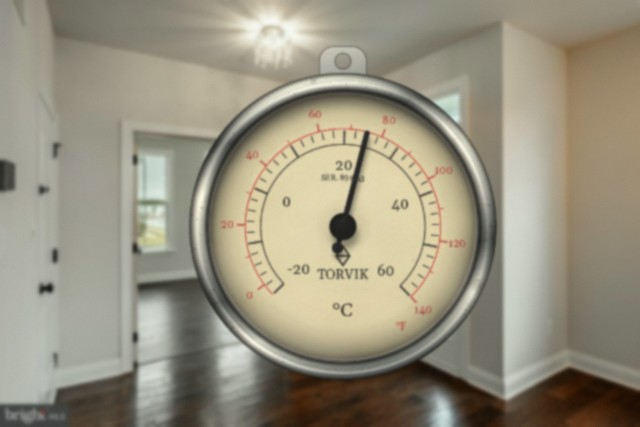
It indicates **24** °C
